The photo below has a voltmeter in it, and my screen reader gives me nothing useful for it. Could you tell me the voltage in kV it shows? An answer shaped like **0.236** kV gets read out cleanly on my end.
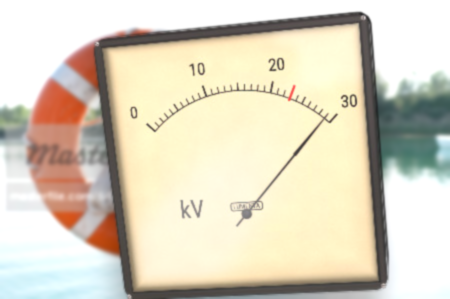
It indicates **29** kV
